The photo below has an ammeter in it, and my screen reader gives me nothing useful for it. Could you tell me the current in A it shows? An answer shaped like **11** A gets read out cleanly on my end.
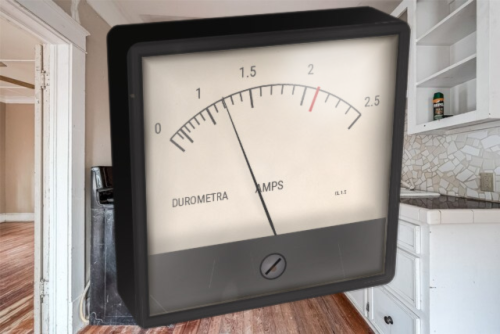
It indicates **1.2** A
